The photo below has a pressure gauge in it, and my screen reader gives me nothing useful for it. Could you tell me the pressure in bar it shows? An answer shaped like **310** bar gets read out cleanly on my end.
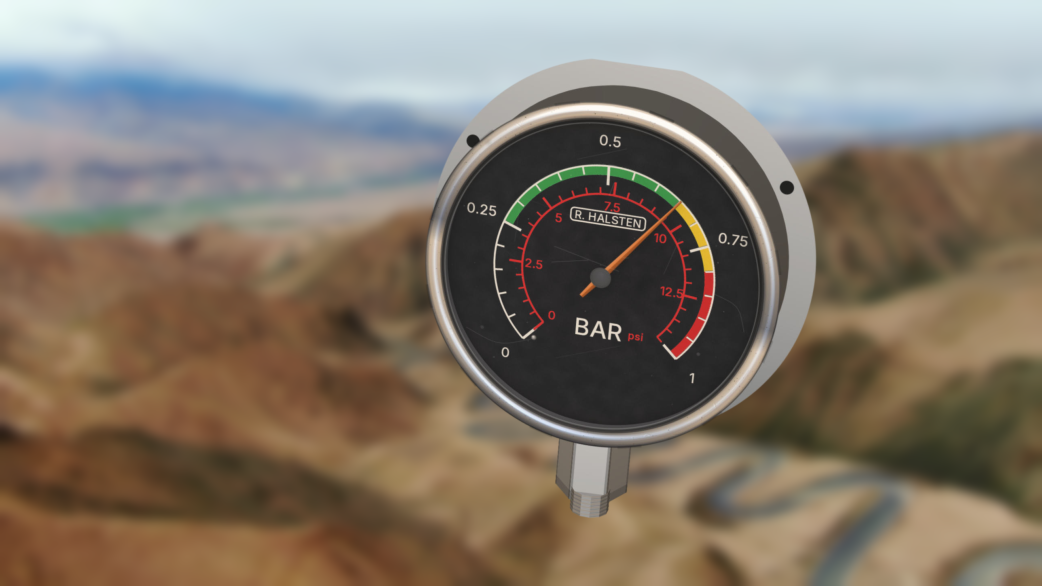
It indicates **0.65** bar
